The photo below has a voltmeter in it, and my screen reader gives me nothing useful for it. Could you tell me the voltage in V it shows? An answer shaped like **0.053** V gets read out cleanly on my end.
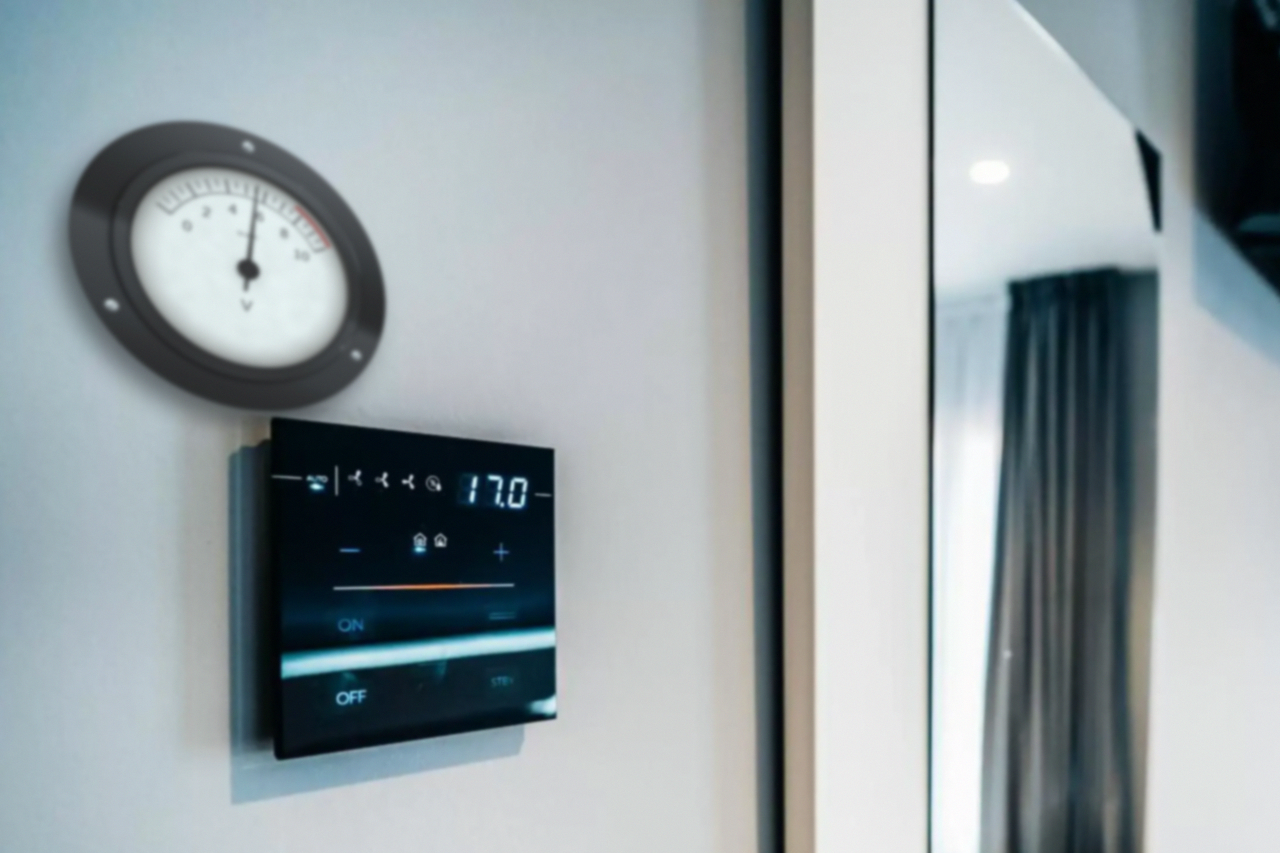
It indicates **5.5** V
